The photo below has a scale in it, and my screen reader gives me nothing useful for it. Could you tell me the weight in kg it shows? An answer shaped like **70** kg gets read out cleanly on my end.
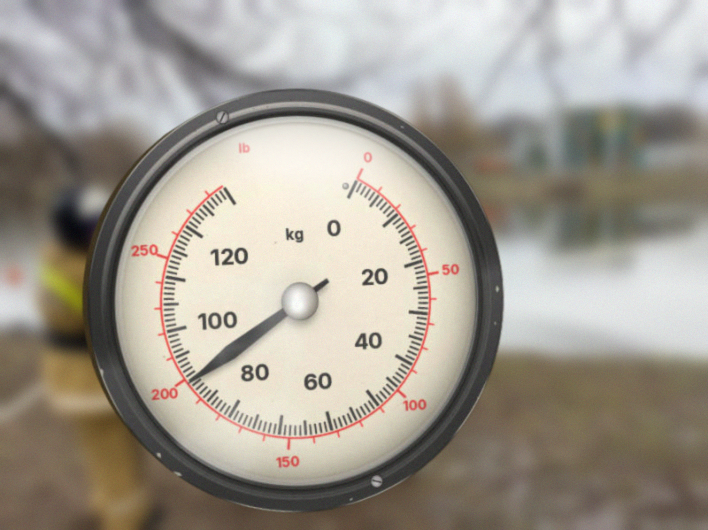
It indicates **90** kg
